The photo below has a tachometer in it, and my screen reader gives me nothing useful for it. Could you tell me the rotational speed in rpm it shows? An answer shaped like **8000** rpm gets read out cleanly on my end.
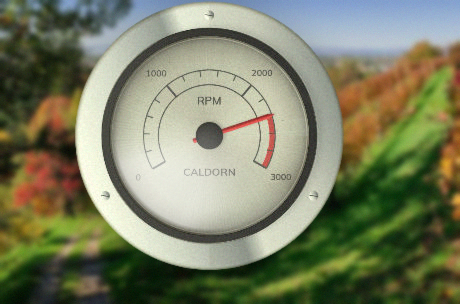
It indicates **2400** rpm
